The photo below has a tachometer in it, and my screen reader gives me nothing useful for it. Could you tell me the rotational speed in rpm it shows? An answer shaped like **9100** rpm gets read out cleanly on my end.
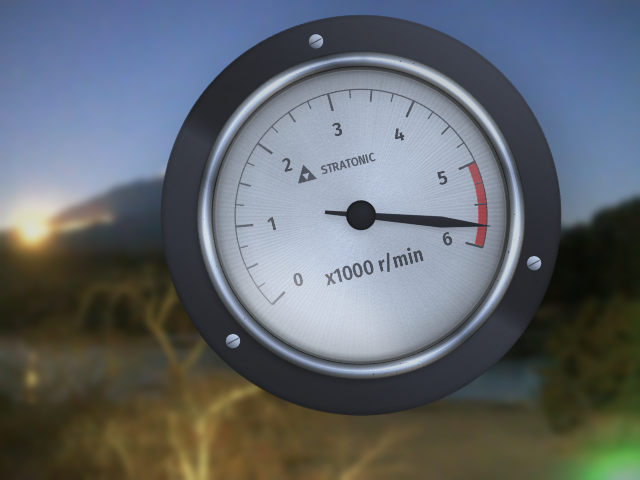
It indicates **5750** rpm
